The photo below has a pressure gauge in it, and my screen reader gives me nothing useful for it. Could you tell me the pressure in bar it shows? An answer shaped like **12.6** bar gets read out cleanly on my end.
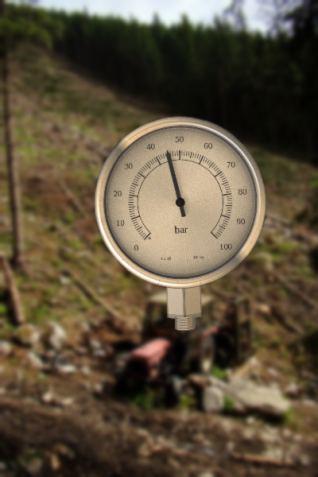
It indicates **45** bar
